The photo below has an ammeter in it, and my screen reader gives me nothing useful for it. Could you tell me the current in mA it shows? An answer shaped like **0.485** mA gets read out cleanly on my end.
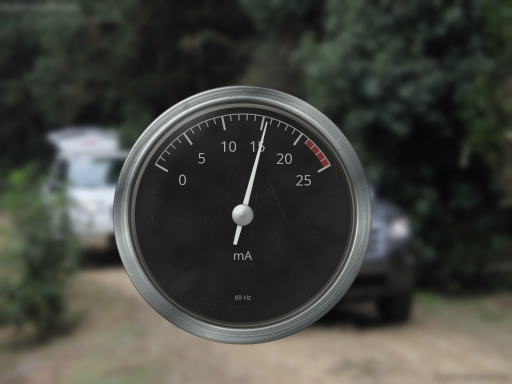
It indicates **15.5** mA
